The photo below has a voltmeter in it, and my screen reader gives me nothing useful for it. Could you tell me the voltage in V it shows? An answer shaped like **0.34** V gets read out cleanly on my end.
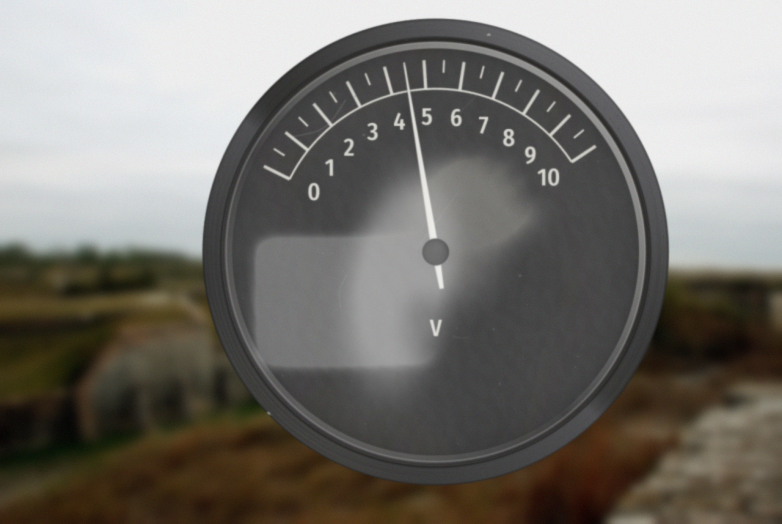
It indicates **4.5** V
